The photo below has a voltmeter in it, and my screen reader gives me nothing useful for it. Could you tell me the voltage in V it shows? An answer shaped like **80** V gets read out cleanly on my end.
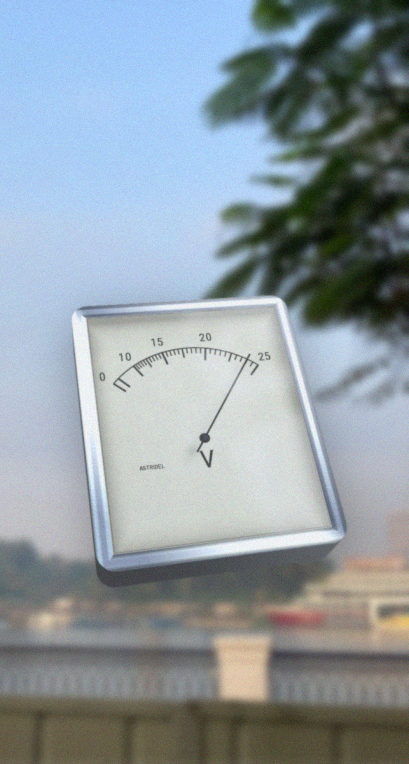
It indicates **24** V
